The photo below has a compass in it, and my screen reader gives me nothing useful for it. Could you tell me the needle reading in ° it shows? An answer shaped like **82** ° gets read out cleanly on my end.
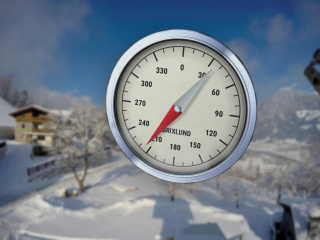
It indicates **215** °
